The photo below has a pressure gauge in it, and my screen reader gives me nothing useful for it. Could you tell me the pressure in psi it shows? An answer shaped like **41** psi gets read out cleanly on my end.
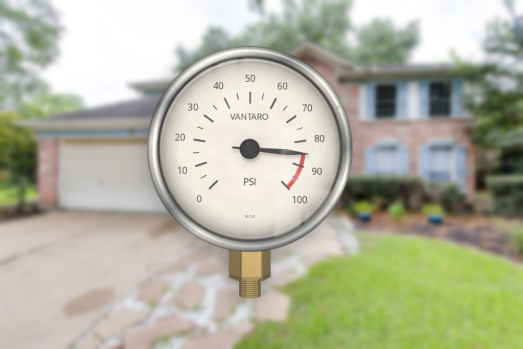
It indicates **85** psi
